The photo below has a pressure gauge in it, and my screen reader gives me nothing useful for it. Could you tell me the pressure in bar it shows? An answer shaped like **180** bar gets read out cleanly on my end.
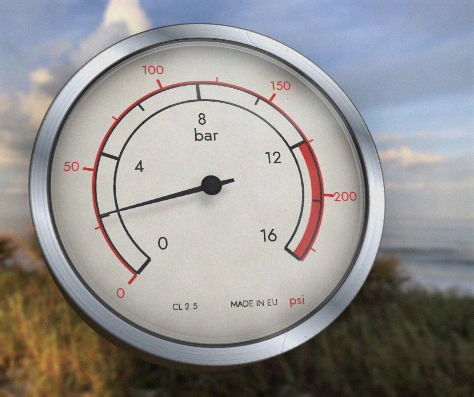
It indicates **2** bar
